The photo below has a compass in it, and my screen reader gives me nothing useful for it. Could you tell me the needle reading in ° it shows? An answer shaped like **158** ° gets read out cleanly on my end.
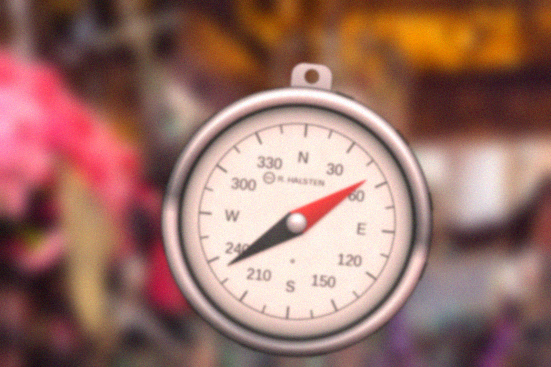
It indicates **52.5** °
